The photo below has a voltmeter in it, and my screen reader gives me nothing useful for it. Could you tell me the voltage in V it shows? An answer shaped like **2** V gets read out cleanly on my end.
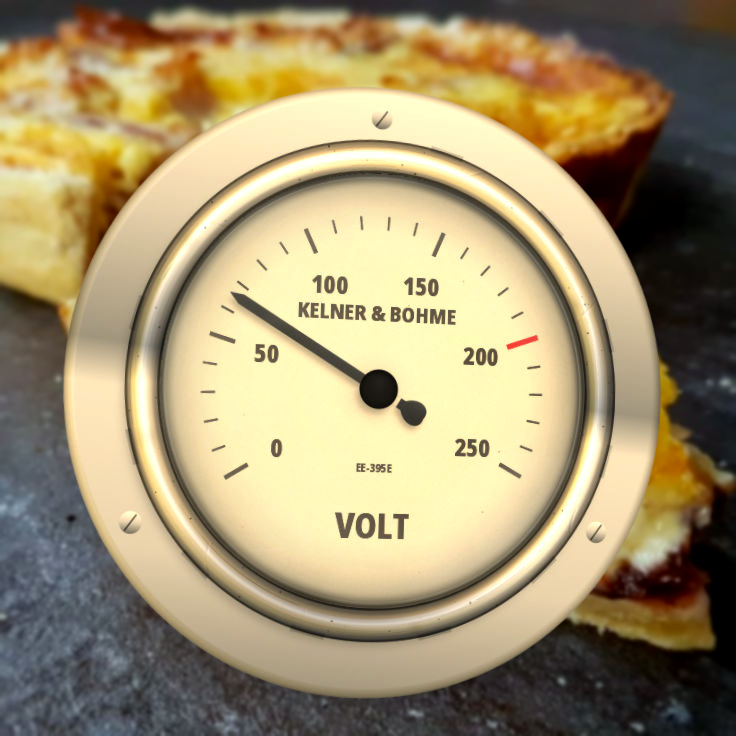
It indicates **65** V
